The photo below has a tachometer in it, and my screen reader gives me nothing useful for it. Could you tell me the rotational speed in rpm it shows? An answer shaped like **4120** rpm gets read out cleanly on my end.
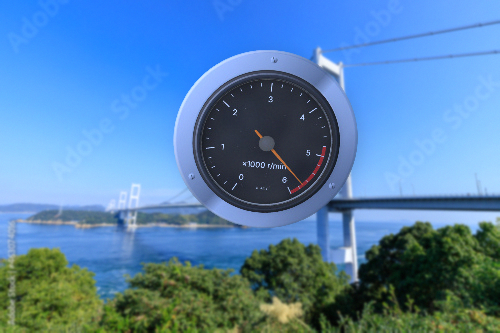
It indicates **5700** rpm
